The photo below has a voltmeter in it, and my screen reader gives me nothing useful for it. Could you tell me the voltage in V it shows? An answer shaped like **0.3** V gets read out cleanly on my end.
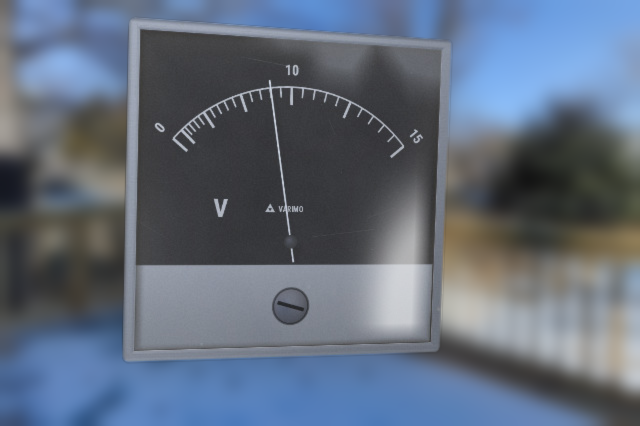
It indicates **9** V
